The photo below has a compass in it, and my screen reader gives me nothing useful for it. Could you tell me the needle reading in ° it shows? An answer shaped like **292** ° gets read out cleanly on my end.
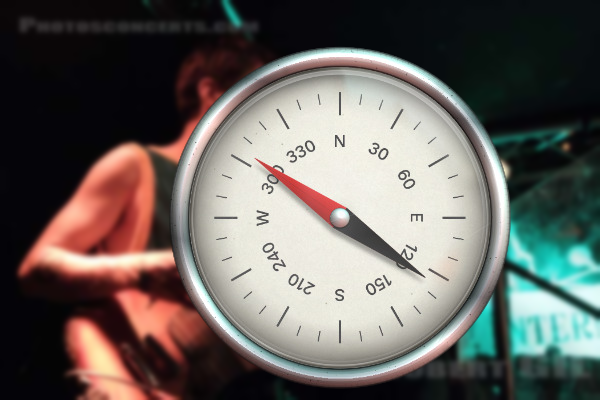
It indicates **305** °
